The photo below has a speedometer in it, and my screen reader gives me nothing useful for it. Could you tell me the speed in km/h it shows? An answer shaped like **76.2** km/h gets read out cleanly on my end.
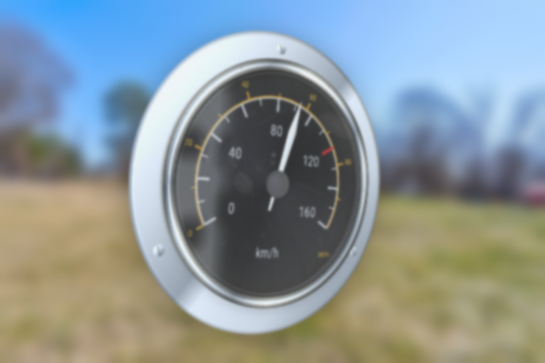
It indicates **90** km/h
